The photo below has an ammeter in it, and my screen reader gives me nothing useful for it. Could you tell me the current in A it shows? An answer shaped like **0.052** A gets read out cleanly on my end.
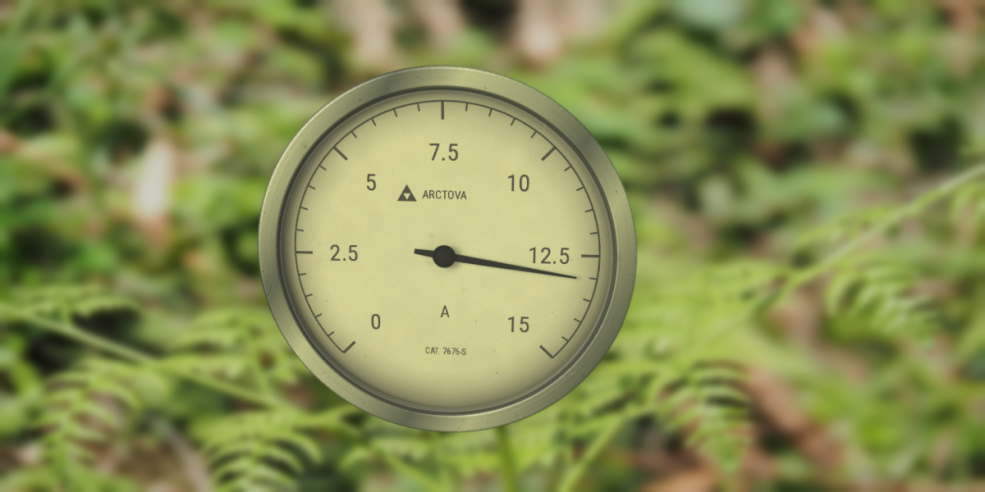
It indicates **13** A
